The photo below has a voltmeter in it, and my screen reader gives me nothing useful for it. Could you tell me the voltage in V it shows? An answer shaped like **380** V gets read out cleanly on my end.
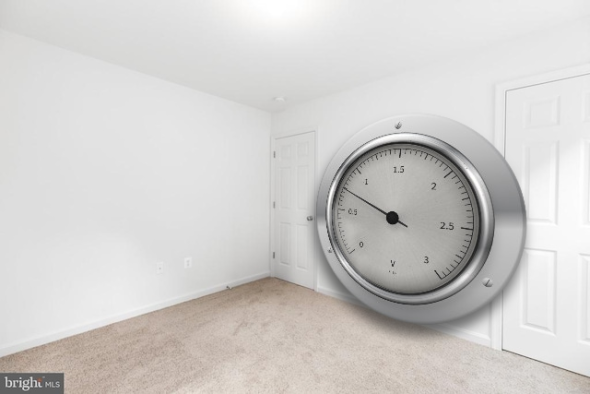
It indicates **0.75** V
